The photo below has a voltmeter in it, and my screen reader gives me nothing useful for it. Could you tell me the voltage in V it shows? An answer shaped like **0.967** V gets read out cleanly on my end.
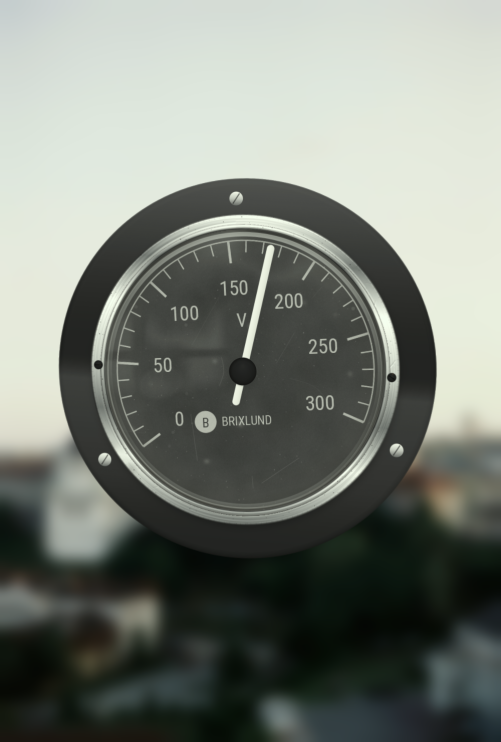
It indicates **175** V
